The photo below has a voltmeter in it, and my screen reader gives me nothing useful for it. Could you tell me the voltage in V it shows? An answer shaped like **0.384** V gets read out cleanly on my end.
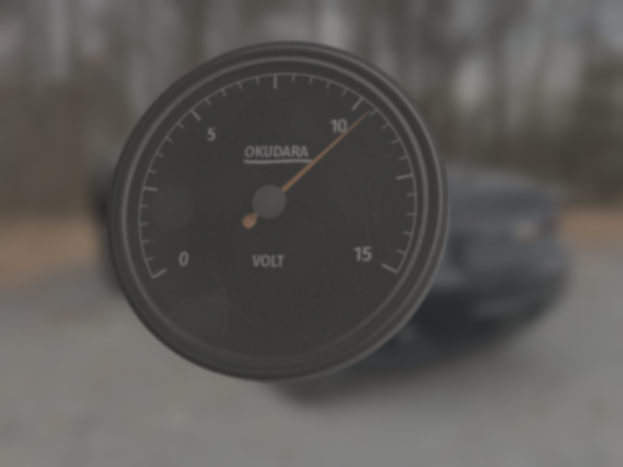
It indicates **10.5** V
